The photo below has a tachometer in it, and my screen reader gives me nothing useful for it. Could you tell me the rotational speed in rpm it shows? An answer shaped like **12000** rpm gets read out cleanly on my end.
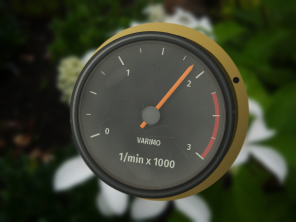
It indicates **1875** rpm
